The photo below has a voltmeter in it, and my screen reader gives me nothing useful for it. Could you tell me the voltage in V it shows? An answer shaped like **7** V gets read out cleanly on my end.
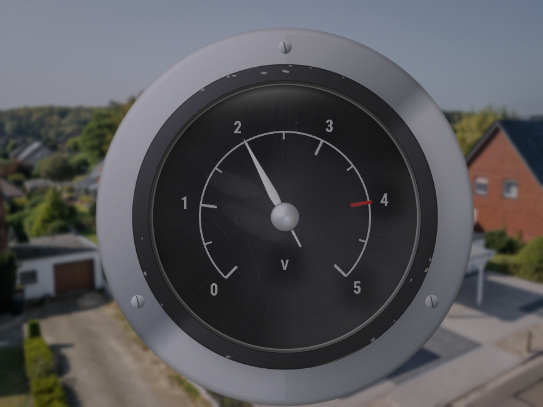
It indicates **2** V
